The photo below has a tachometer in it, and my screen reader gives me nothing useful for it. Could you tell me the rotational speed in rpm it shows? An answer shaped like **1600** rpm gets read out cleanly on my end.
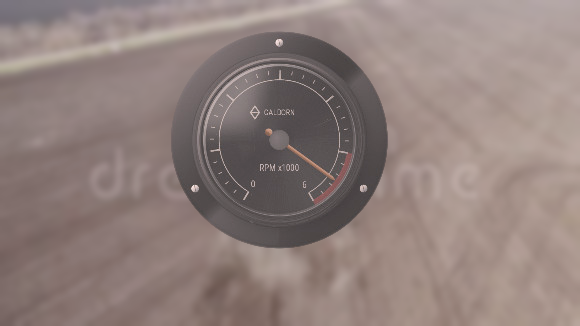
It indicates **5500** rpm
